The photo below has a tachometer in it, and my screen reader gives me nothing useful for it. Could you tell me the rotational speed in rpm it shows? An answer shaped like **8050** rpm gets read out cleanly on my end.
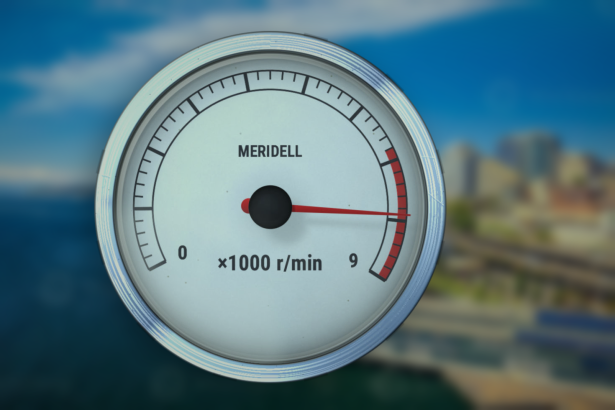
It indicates **7900** rpm
